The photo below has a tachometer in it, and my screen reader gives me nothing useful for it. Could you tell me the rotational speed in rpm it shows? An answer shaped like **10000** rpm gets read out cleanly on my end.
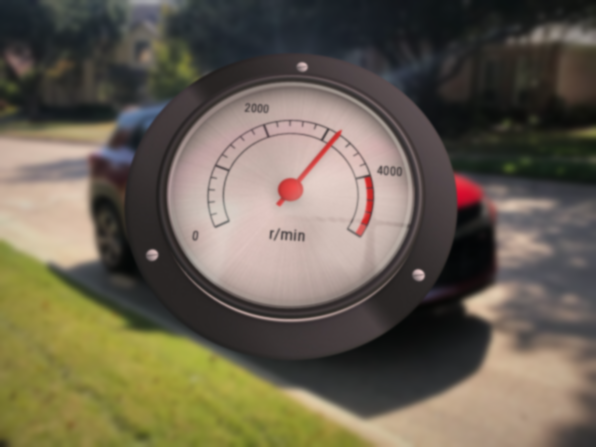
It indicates **3200** rpm
